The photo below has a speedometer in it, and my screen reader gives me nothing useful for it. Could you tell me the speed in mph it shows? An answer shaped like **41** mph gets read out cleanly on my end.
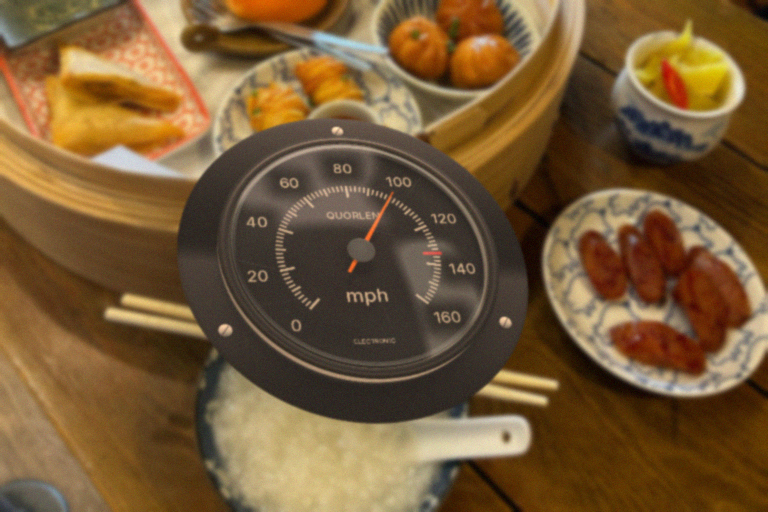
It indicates **100** mph
